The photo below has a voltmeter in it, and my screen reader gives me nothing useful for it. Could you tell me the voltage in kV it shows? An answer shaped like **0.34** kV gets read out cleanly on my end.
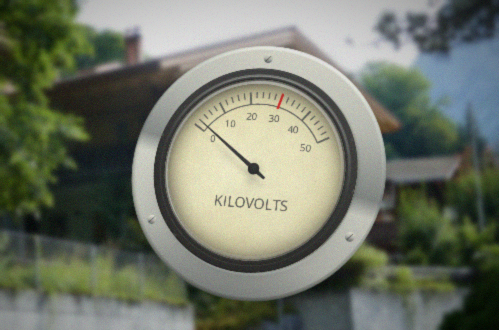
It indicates **2** kV
